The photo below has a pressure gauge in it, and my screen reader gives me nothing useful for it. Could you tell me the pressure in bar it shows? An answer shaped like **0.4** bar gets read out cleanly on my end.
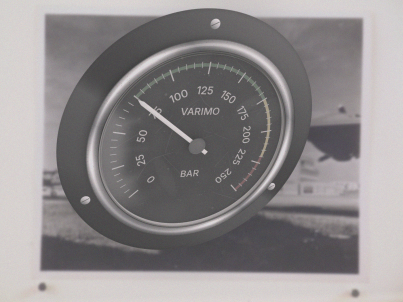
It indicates **75** bar
